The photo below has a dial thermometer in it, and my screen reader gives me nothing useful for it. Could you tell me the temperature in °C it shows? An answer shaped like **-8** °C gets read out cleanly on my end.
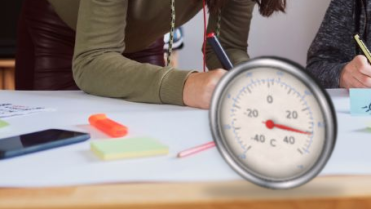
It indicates **30** °C
